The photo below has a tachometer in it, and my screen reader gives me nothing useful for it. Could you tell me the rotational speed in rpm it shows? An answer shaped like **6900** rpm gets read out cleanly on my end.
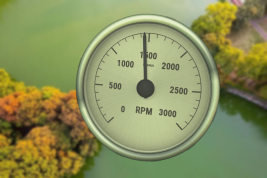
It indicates **1450** rpm
